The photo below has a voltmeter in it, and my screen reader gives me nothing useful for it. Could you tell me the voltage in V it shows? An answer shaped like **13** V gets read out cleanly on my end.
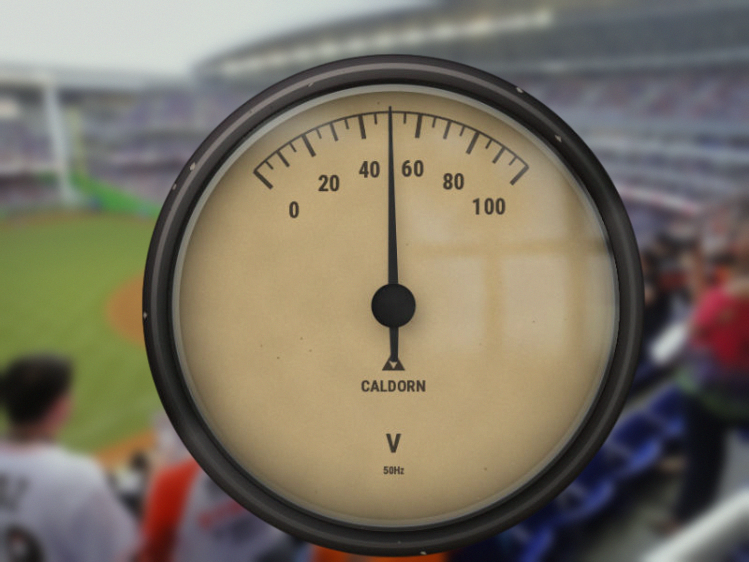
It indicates **50** V
